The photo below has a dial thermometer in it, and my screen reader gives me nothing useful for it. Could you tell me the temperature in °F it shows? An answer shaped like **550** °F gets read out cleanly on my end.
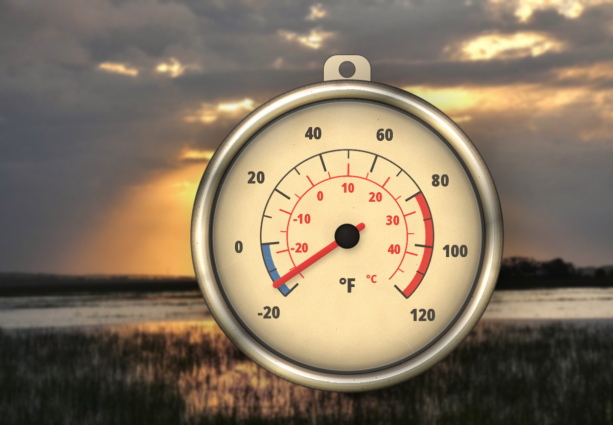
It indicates **-15** °F
